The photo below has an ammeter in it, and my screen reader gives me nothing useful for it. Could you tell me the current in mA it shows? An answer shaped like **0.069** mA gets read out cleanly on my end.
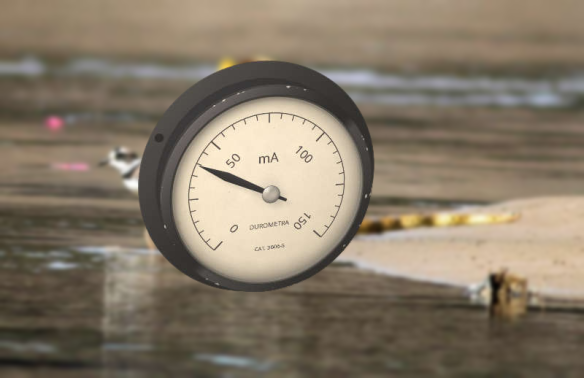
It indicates **40** mA
